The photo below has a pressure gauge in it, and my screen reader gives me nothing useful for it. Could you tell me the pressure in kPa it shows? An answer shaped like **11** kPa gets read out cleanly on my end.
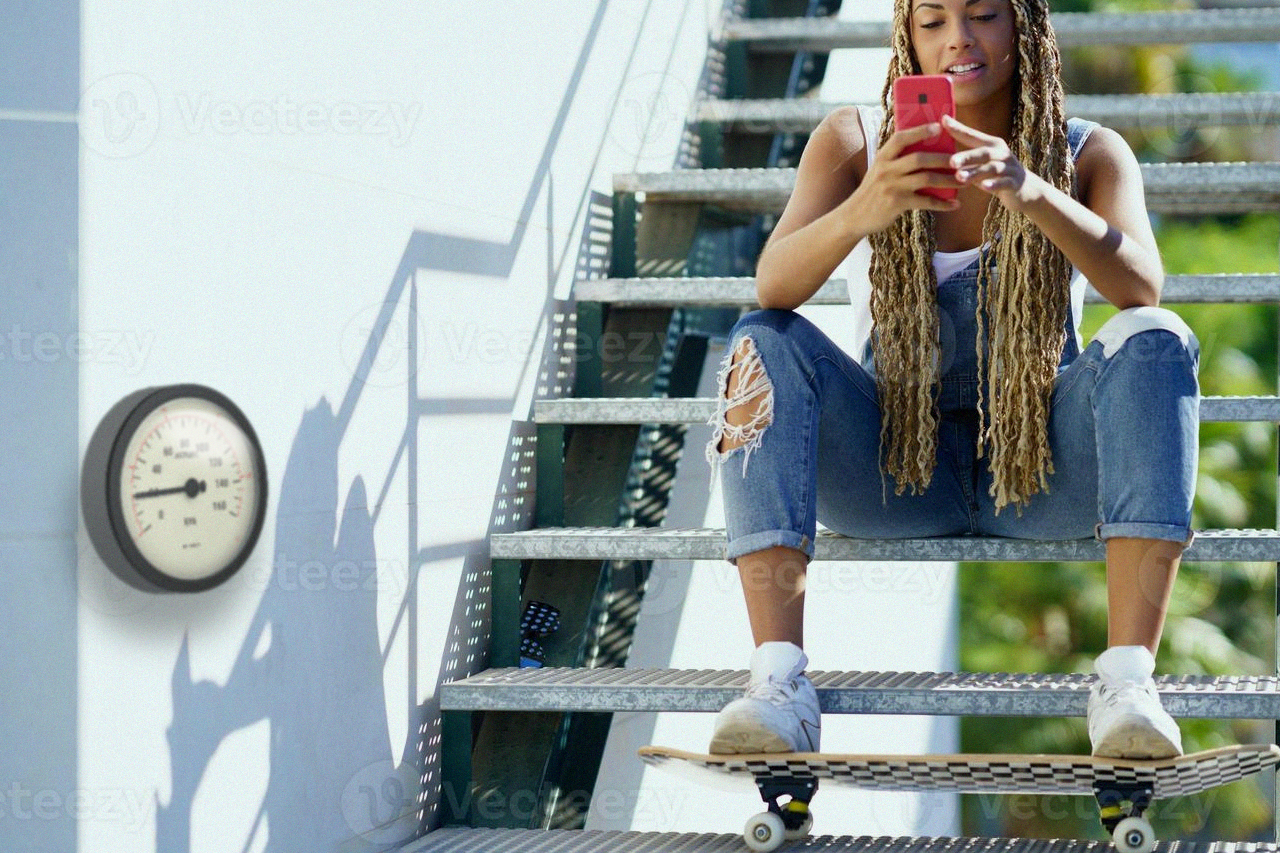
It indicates **20** kPa
